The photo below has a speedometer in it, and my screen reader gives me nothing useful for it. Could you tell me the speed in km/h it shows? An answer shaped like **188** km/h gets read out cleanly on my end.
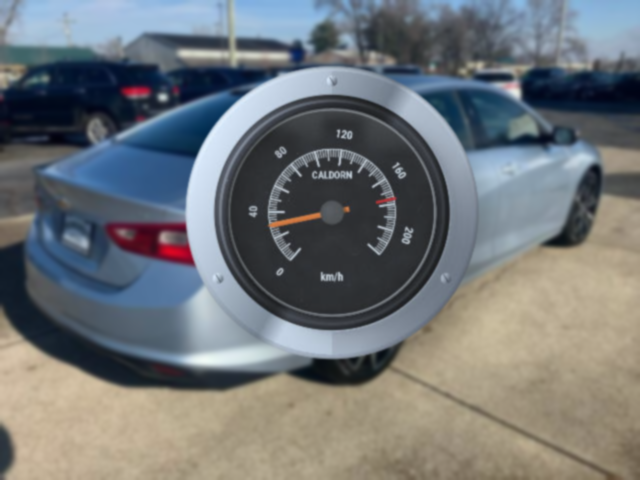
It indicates **30** km/h
